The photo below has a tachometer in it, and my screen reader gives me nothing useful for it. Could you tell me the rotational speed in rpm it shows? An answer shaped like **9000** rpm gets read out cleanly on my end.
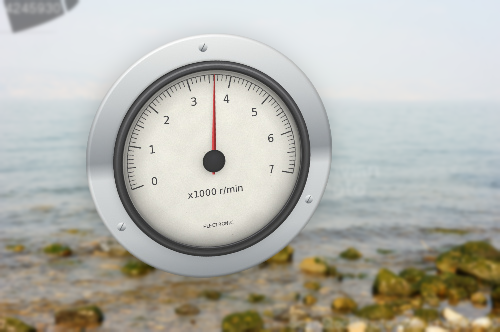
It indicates **3600** rpm
